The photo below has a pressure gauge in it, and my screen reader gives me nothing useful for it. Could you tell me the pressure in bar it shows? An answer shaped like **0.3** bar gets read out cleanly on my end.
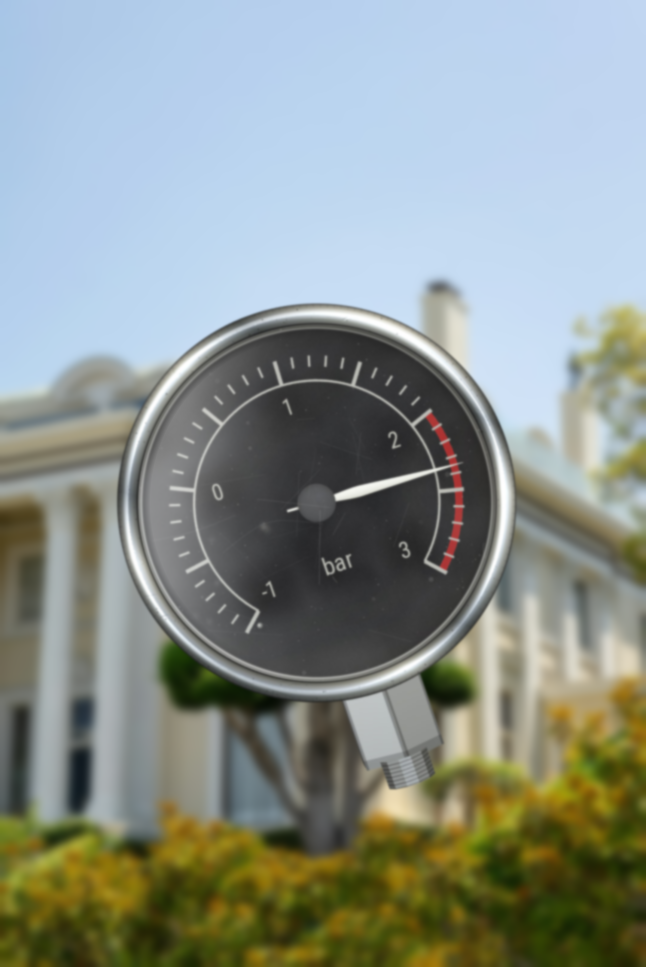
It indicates **2.35** bar
